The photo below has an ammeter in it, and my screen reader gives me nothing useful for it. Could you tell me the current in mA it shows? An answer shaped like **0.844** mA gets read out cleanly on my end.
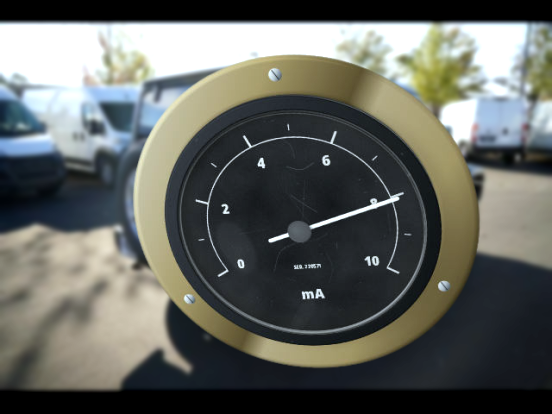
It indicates **8** mA
